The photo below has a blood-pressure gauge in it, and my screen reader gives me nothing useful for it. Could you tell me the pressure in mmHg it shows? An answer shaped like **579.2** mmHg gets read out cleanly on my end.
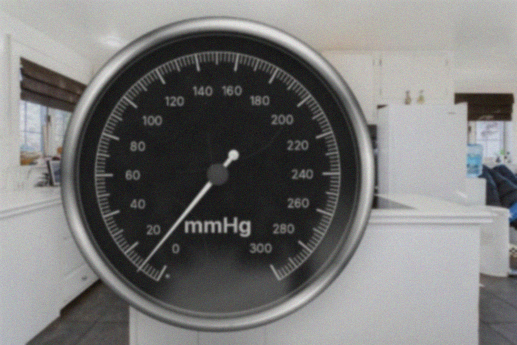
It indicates **10** mmHg
